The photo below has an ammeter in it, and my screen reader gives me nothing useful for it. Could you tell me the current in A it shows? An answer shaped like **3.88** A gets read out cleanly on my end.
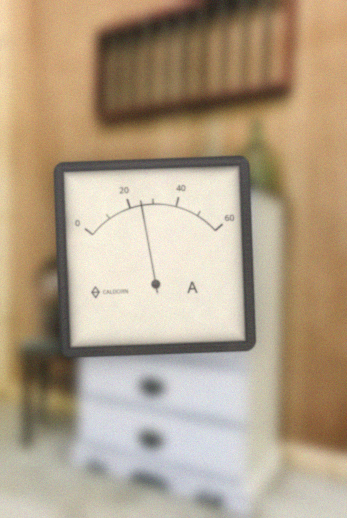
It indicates **25** A
